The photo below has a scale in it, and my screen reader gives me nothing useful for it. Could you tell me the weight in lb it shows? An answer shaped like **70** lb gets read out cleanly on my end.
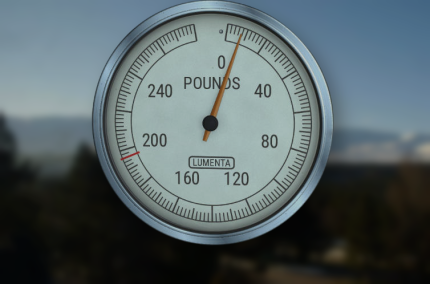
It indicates **8** lb
